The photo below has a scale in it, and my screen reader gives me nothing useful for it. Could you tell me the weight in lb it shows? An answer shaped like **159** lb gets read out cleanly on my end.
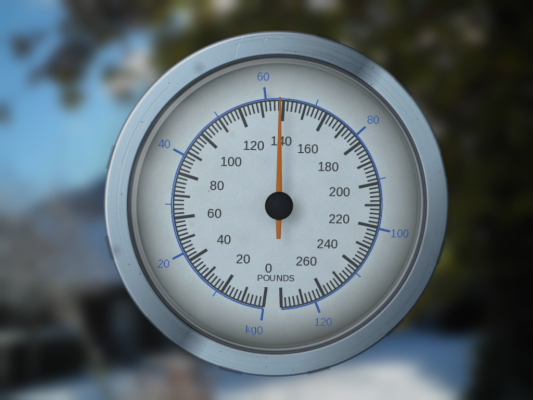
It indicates **138** lb
